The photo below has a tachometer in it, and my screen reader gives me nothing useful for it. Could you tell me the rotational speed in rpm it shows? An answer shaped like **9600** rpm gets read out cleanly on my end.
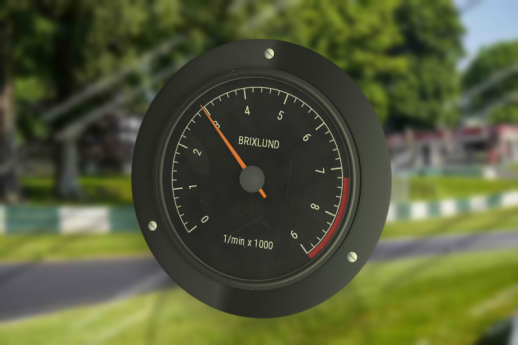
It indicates **3000** rpm
